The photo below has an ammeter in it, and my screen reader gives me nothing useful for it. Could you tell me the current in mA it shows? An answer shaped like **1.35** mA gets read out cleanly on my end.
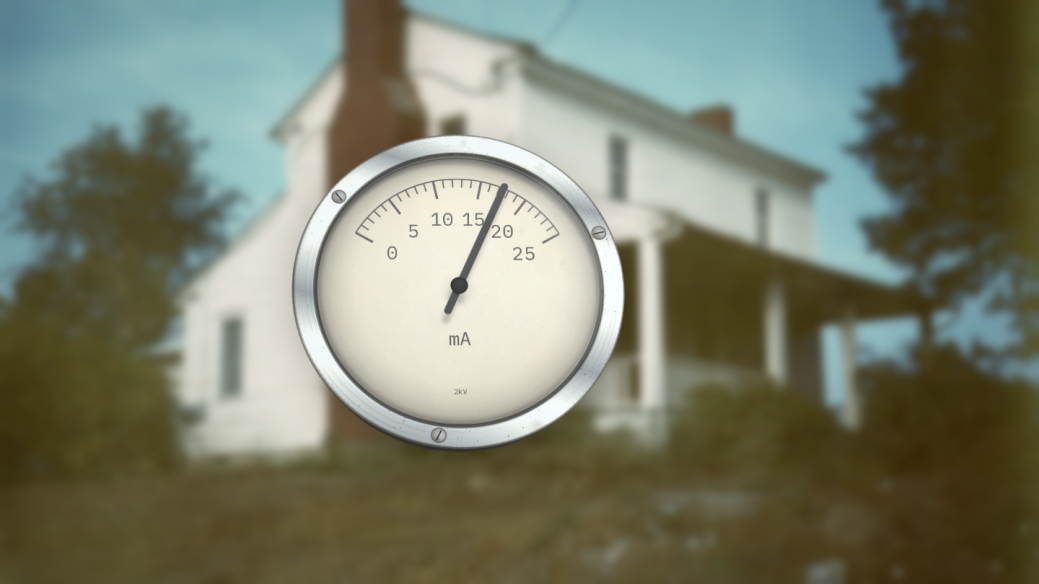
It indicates **17.5** mA
